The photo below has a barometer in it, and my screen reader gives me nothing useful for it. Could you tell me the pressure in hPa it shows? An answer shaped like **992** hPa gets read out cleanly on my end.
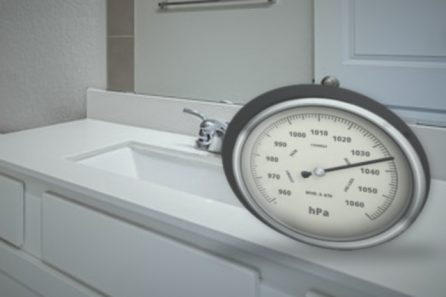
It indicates **1035** hPa
